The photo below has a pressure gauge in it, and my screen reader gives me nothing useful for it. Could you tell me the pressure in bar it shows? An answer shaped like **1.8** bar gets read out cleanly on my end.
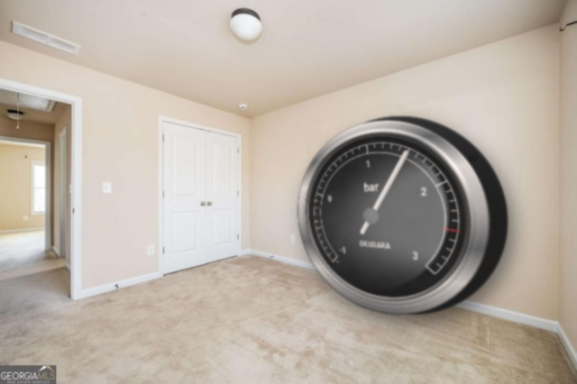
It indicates **1.5** bar
